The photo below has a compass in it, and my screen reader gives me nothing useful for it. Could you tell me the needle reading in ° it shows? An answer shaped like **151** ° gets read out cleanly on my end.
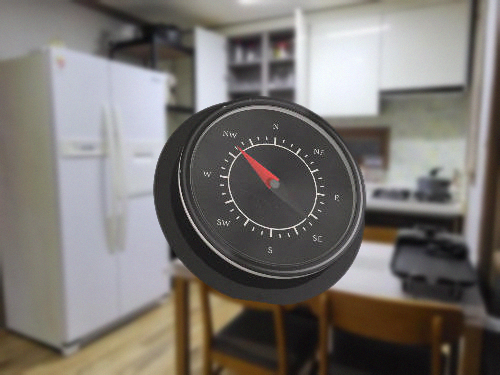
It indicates **310** °
